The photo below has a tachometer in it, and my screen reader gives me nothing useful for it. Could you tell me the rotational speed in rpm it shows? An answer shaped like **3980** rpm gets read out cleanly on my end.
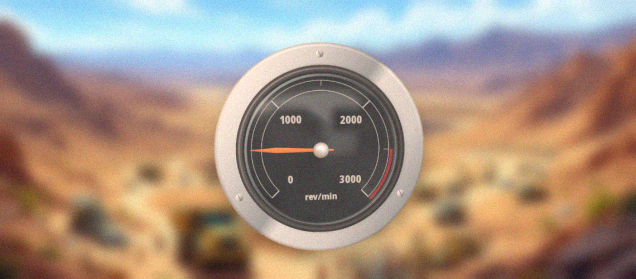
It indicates **500** rpm
